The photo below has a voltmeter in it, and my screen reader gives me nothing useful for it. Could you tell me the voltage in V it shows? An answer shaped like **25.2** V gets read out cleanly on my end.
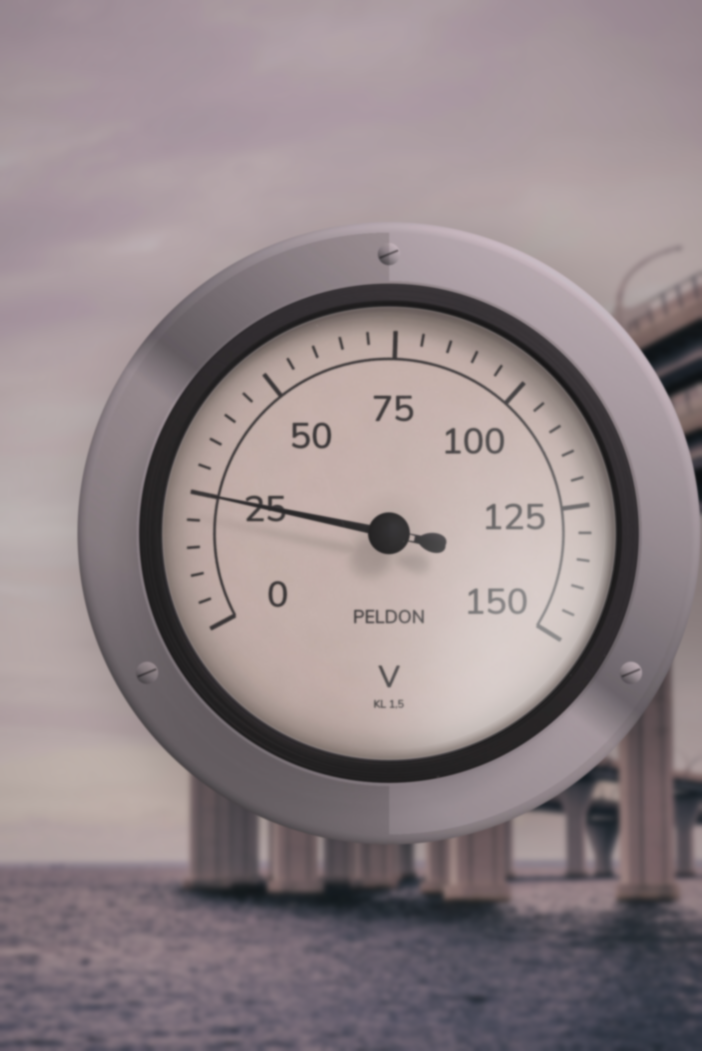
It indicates **25** V
